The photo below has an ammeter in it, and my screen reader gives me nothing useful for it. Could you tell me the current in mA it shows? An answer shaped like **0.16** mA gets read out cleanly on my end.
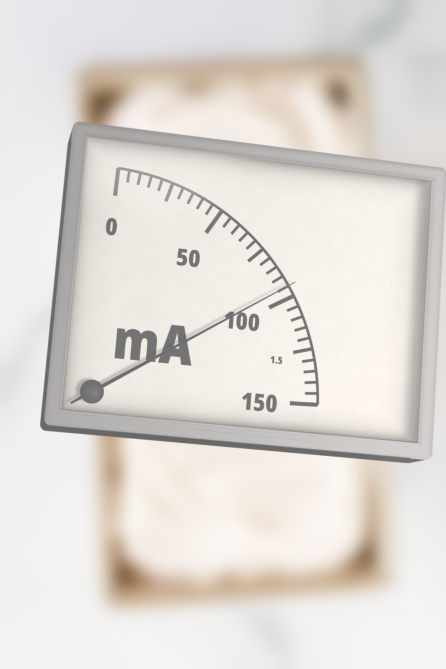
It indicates **95** mA
